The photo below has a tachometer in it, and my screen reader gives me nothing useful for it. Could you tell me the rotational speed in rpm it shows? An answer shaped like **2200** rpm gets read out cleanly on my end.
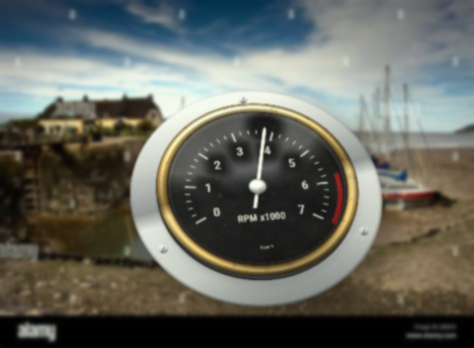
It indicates **3800** rpm
